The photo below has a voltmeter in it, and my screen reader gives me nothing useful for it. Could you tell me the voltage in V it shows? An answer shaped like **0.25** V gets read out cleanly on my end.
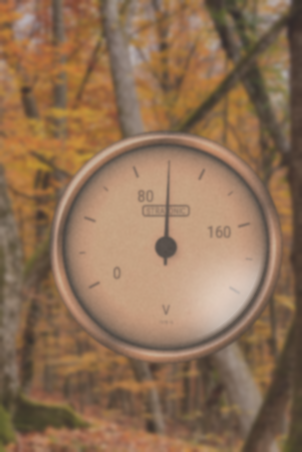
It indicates **100** V
